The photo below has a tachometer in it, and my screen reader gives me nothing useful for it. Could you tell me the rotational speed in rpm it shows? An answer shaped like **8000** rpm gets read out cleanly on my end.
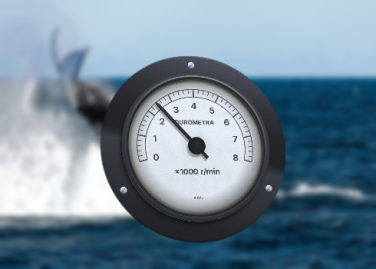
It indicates **2400** rpm
